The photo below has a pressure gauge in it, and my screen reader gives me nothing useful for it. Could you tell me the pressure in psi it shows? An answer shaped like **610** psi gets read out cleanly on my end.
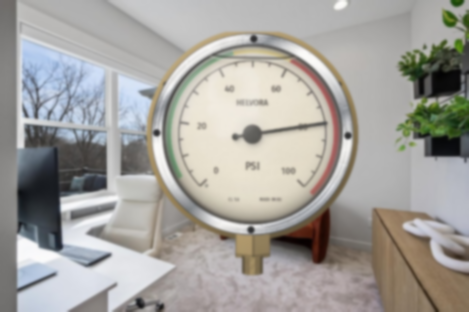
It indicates **80** psi
